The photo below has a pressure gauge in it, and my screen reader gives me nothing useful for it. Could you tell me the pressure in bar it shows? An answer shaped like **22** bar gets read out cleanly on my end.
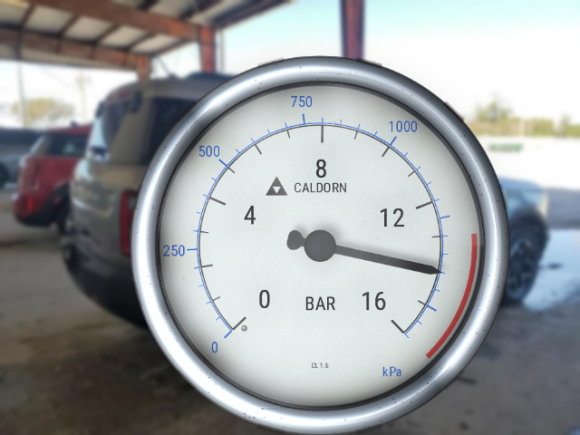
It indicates **14** bar
